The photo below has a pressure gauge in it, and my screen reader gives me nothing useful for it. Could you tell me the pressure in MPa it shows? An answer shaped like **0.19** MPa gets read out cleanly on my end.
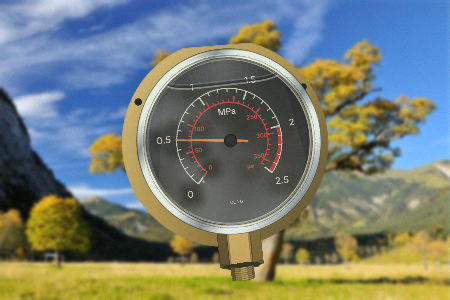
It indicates **0.5** MPa
